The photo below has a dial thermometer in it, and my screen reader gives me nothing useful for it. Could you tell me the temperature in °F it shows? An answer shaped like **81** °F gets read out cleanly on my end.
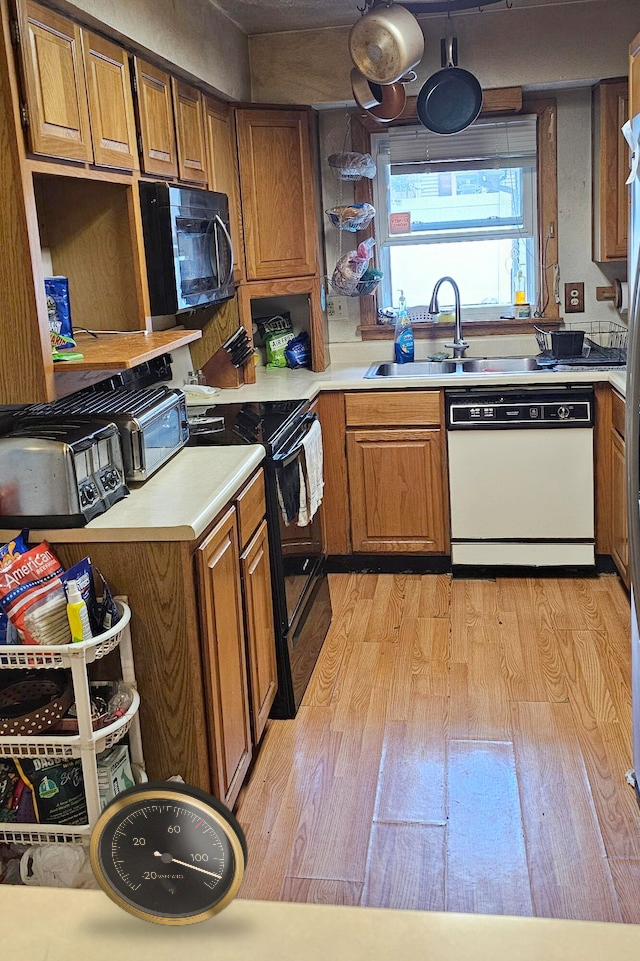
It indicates **110** °F
